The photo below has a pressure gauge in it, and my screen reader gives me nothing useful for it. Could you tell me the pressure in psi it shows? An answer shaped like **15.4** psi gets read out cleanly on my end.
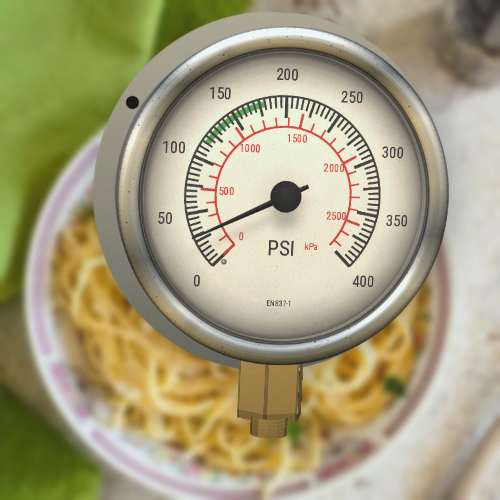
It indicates **30** psi
